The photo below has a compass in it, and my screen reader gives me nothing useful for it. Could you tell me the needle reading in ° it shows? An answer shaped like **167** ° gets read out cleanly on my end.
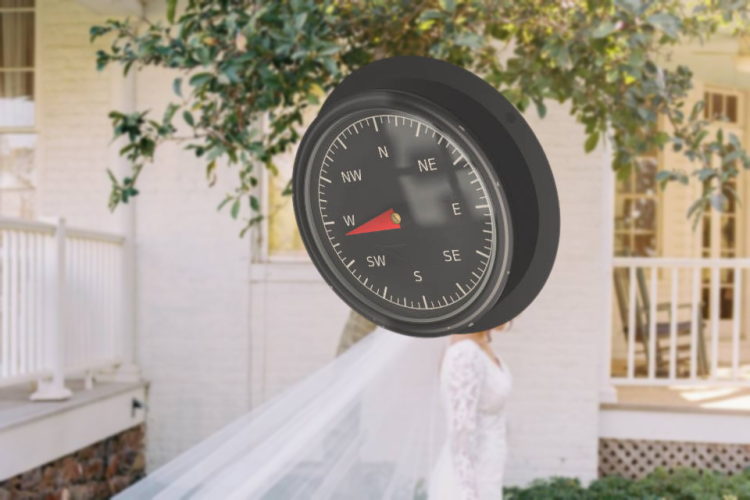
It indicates **260** °
